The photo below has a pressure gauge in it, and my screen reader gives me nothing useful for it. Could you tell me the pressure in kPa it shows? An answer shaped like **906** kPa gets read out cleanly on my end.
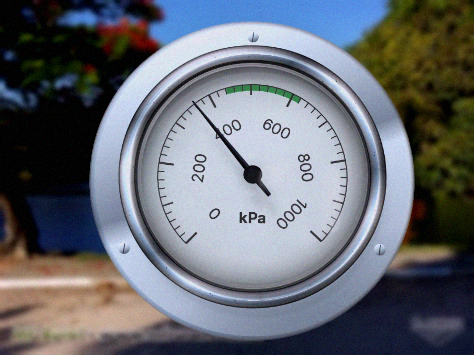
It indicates **360** kPa
